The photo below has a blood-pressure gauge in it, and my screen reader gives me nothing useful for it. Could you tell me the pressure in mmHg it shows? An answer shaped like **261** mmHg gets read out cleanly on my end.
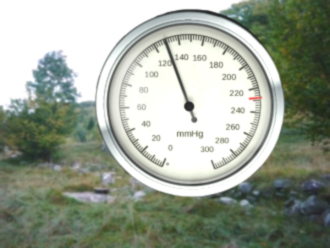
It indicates **130** mmHg
